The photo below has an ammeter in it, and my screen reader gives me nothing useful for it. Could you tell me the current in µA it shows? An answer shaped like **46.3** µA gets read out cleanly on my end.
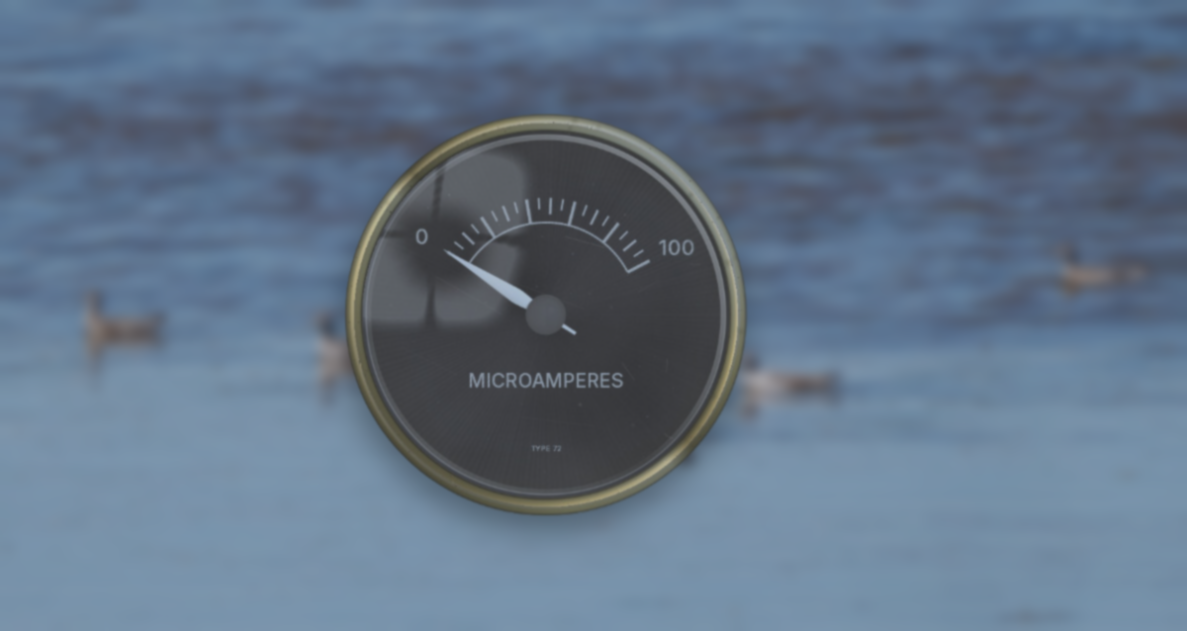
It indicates **0** µA
